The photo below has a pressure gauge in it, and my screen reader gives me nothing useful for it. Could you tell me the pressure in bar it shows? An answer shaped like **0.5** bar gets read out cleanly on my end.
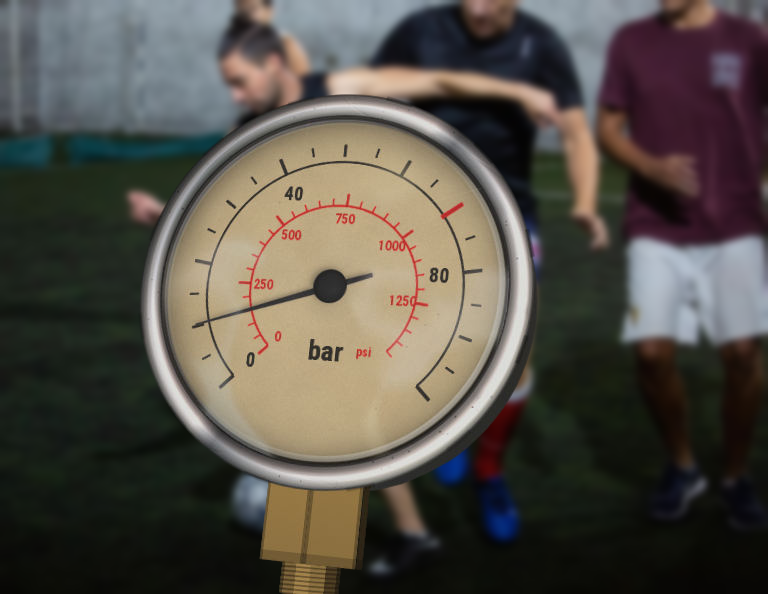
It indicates **10** bar
